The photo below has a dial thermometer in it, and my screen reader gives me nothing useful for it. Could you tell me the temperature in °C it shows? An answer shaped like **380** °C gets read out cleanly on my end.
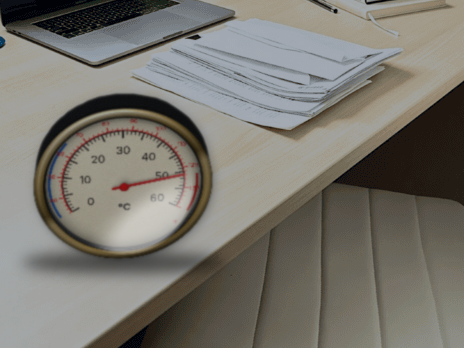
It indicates **50** °C
